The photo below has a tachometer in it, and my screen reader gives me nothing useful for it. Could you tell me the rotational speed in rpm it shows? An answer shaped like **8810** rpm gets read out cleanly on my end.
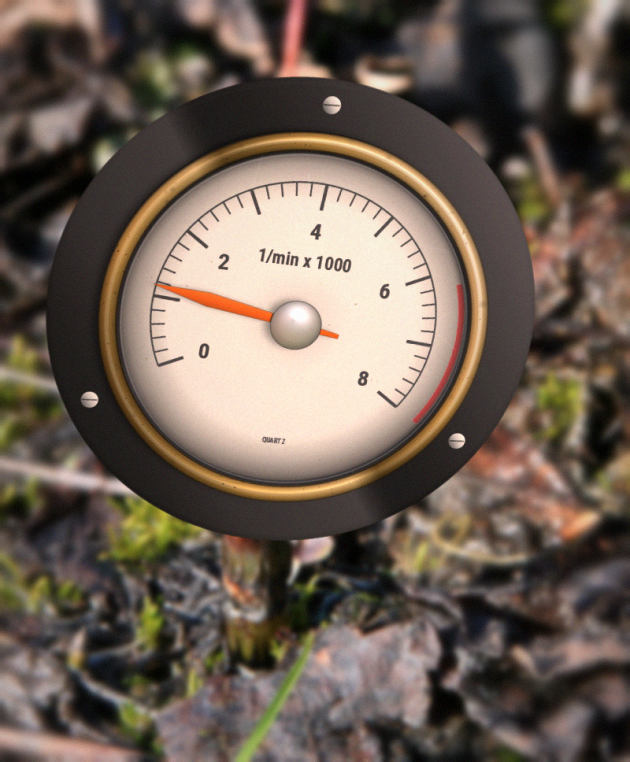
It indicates **1200** rpm
